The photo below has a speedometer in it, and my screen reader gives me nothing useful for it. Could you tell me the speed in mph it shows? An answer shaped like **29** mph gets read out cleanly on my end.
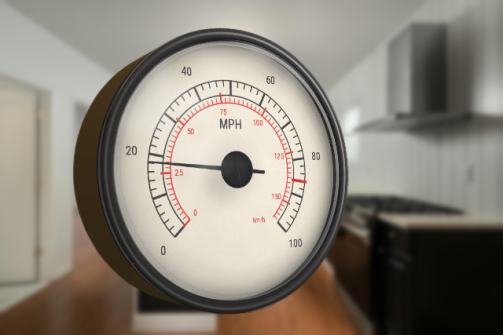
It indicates **18** mph
